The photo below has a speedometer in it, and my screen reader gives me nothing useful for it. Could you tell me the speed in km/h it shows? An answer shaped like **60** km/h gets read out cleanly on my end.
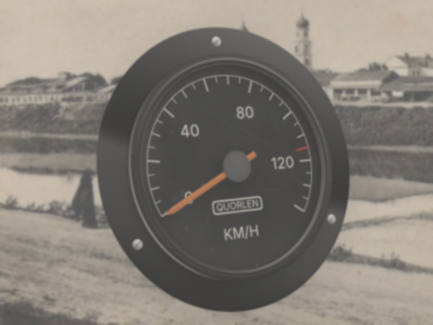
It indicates **0** km/h
